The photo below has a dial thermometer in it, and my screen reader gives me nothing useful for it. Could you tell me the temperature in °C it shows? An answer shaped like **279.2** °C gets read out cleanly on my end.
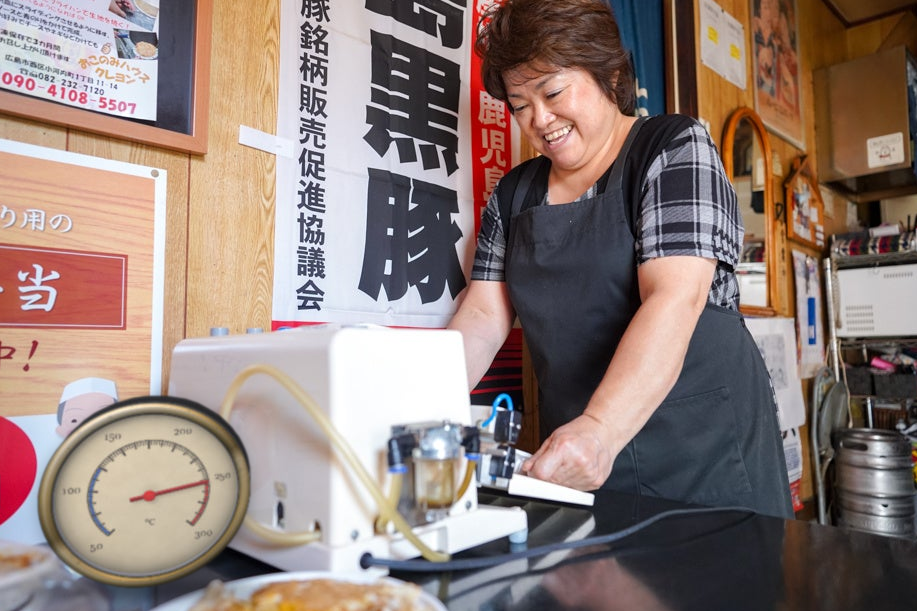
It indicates **250** °C
